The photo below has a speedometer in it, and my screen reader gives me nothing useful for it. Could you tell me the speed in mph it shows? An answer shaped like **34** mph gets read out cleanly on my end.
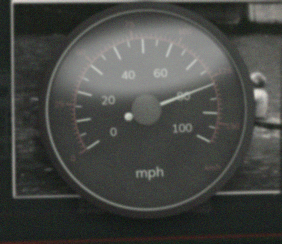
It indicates **80** mph
